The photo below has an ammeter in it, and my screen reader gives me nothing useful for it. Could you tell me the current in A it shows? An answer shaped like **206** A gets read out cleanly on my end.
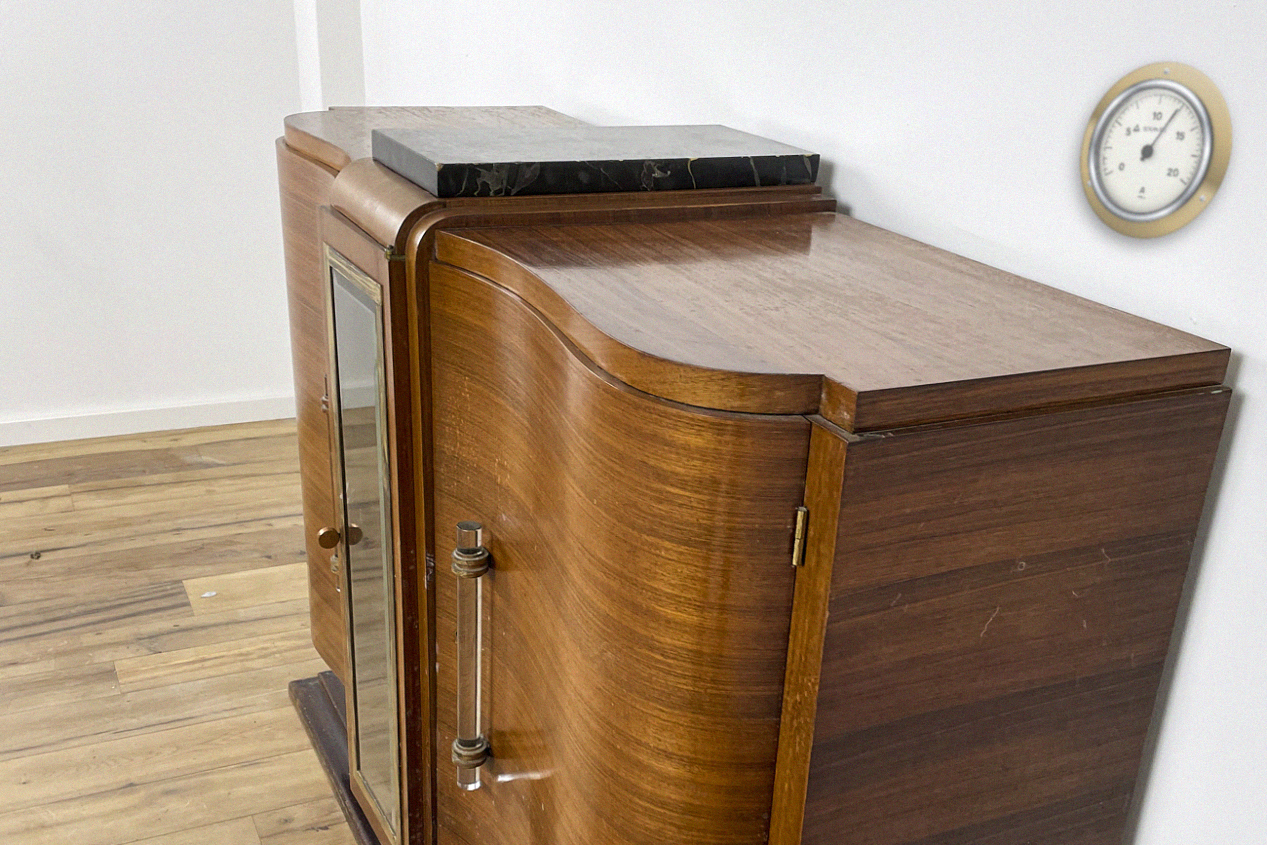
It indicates **12.5** A
